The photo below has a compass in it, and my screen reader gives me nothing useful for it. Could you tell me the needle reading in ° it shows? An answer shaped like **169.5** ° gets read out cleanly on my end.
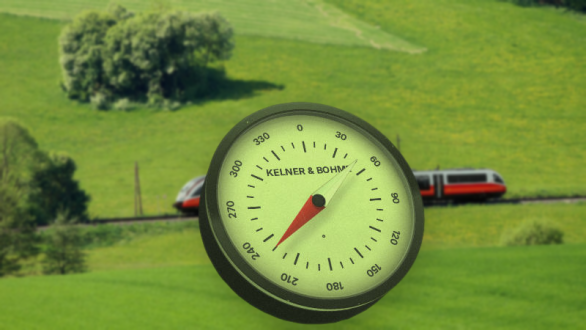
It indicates **230** °
